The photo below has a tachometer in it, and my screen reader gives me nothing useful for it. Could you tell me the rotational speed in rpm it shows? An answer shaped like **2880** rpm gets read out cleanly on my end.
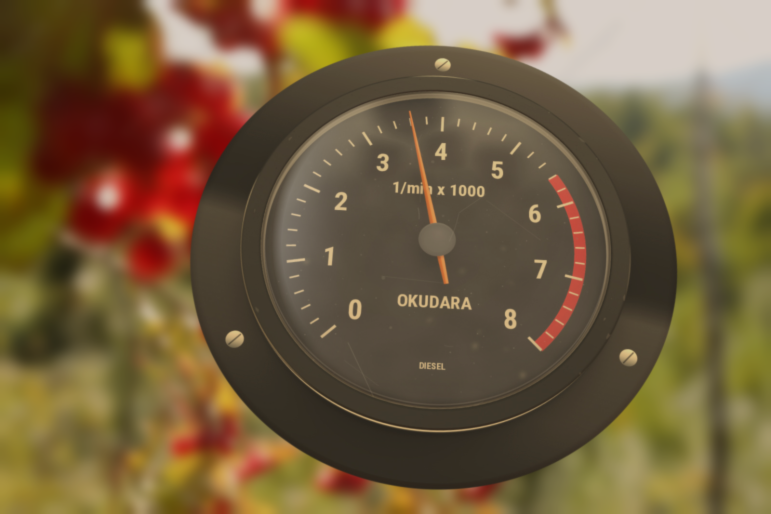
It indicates **3600** rpm
